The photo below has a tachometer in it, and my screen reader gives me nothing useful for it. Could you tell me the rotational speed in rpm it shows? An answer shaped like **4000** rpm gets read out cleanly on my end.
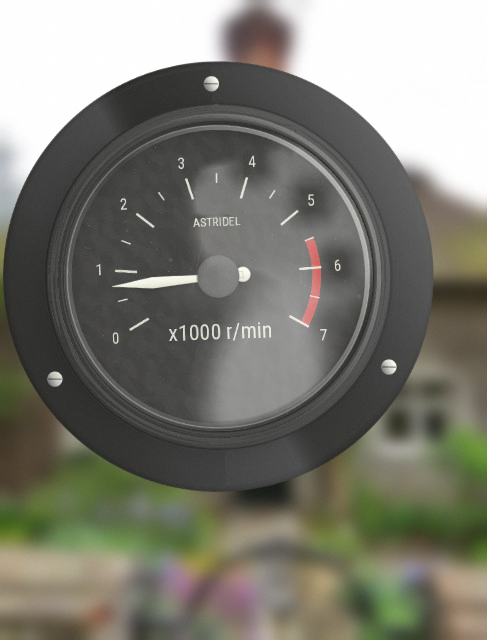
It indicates **750** rpm
